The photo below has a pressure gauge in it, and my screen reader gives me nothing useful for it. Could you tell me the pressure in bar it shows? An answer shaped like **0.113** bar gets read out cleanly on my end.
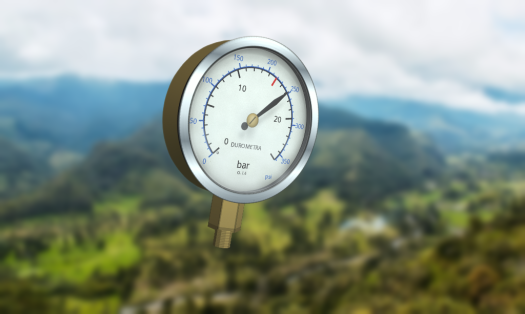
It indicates **17** bar
